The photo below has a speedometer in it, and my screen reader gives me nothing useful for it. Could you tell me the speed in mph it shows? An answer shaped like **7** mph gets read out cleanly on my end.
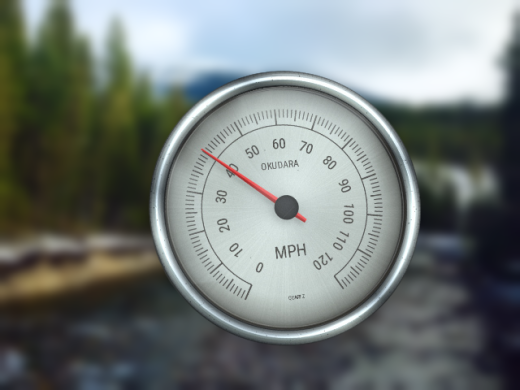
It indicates **40** mph
